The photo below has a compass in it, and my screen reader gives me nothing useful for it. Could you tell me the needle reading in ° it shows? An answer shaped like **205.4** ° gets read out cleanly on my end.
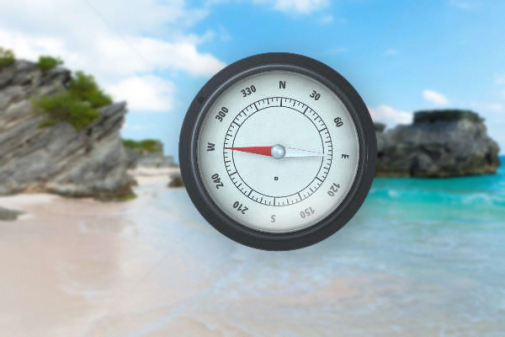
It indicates **270** °
